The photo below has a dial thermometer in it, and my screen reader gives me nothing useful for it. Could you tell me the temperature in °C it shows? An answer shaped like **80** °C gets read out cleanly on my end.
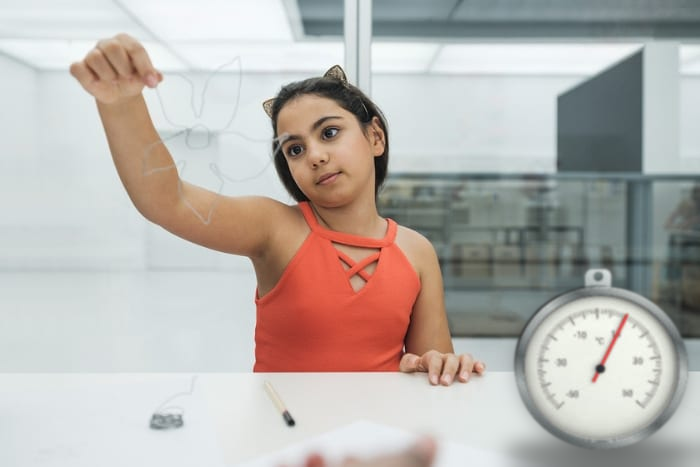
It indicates **10** °C
